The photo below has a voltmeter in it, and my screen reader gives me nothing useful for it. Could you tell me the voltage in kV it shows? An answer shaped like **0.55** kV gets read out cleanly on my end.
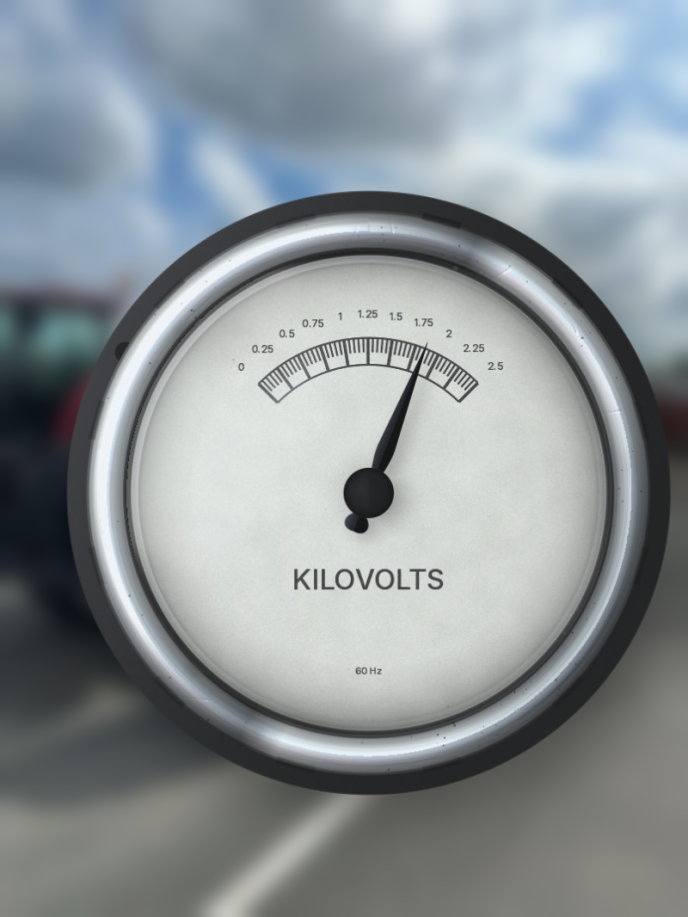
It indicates **1.85** kV
